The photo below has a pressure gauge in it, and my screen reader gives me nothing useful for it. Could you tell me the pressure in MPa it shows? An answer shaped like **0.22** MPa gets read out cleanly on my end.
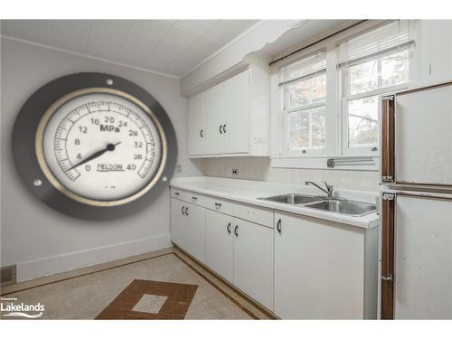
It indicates **2** MPa
